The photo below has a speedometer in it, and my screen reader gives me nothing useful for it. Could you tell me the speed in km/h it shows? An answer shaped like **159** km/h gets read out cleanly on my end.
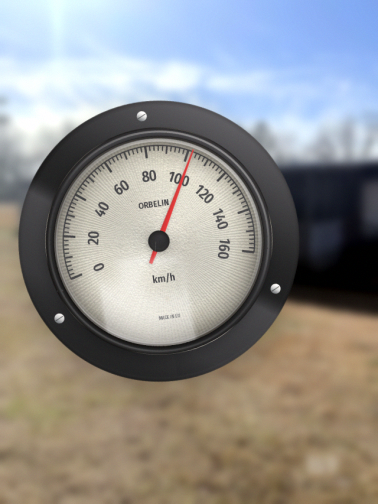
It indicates **102** km/h
